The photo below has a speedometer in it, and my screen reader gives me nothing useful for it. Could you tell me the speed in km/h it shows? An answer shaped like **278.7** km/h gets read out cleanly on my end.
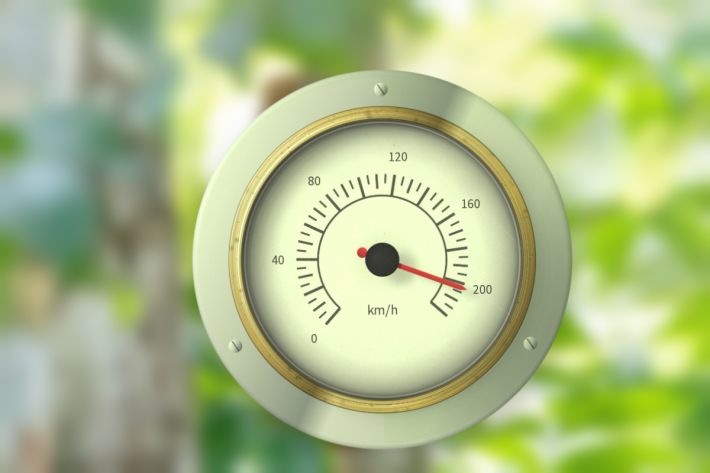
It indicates **202.5** km/h
